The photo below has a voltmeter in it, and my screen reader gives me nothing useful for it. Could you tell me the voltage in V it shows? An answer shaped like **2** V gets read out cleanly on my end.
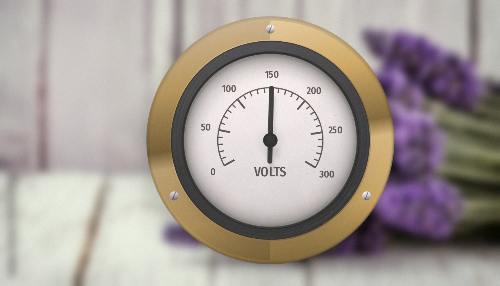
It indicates **150** V
